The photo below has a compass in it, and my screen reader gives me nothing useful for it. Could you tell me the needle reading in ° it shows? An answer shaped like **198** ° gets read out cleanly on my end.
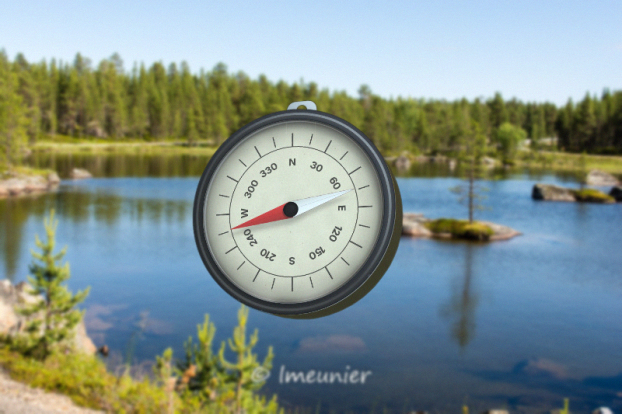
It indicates **255** °
